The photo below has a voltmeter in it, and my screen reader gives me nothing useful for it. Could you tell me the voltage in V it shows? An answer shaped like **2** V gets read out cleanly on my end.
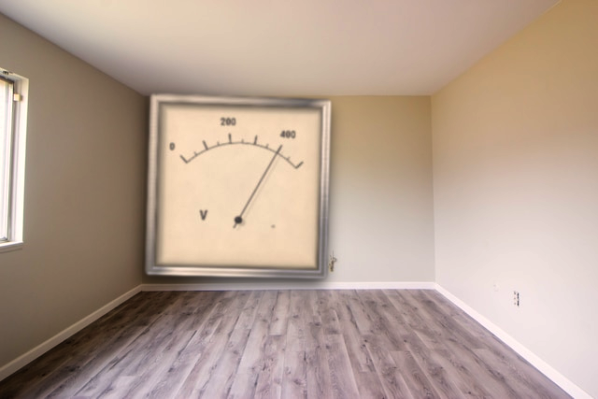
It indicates **400** V
